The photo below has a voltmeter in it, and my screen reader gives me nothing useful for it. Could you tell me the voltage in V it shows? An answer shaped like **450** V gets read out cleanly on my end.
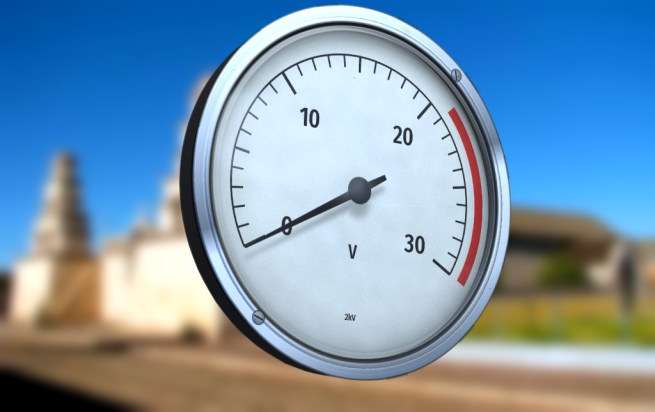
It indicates **0** V
